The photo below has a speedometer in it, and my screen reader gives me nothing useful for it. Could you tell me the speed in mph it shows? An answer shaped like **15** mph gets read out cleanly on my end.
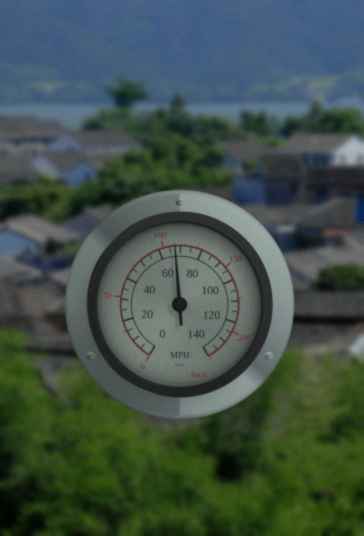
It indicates **67.5** mph
